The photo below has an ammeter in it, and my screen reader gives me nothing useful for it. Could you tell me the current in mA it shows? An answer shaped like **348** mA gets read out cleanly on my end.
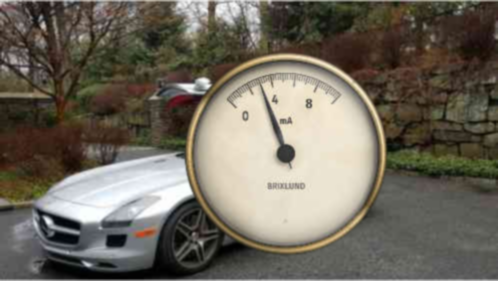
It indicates **3** mA
